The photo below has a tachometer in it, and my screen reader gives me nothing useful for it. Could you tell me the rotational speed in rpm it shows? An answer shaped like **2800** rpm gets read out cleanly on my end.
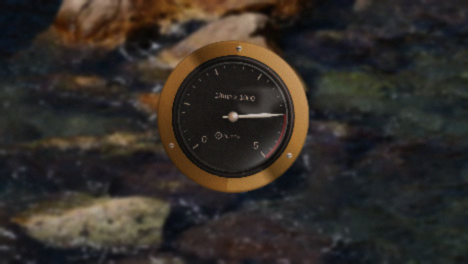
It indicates **4000** rpm
